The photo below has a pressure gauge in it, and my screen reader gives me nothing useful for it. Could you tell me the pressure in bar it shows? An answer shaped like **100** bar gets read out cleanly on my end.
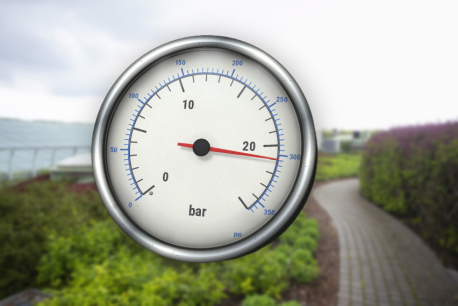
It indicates **21** bar
